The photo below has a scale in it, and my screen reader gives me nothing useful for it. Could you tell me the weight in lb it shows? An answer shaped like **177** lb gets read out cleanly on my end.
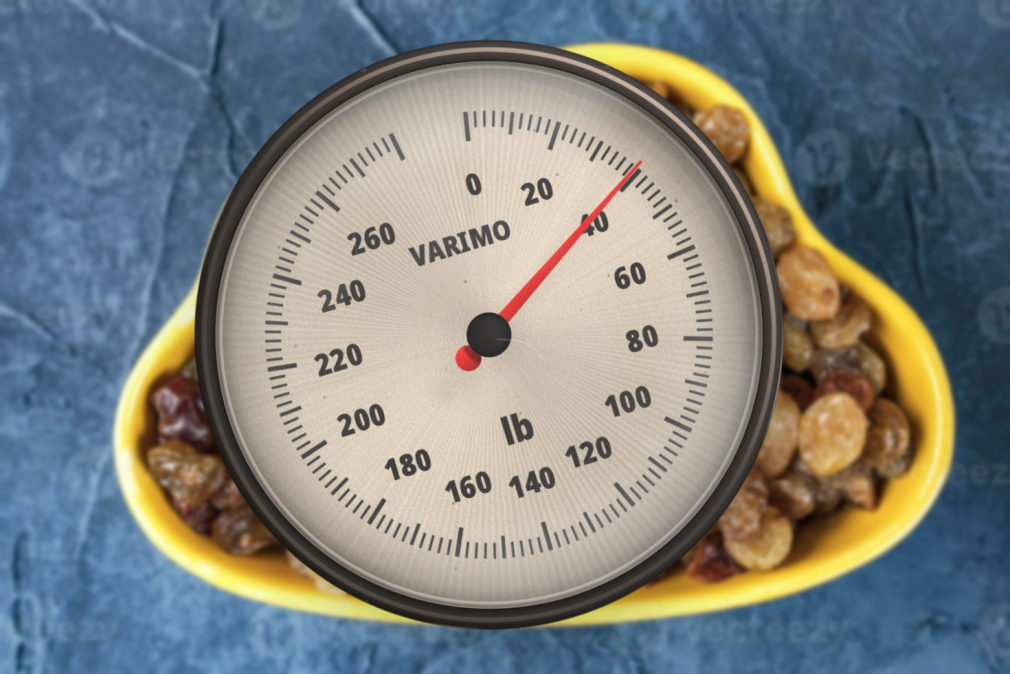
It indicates **39** lb
